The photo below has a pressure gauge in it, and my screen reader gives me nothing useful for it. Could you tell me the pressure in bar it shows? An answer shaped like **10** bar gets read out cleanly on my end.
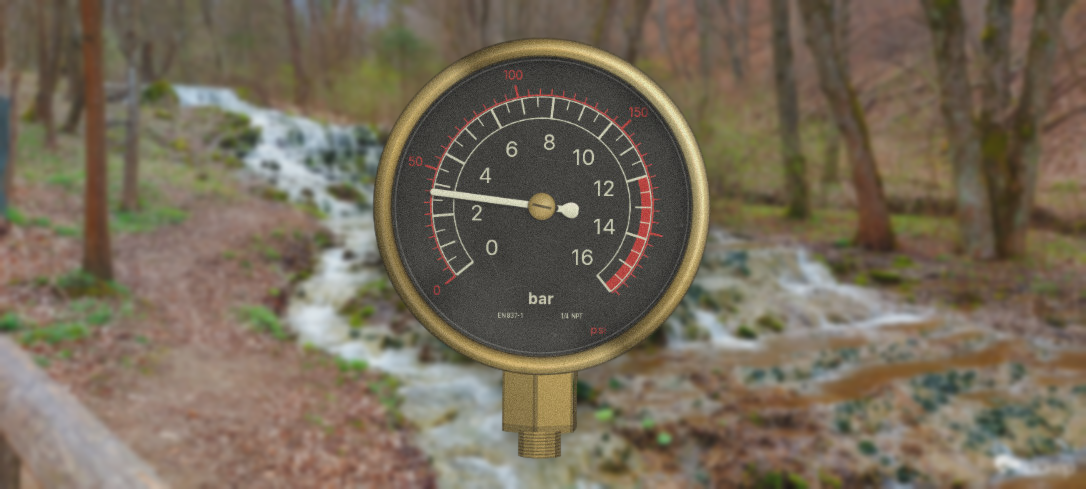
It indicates **2.75** bar
